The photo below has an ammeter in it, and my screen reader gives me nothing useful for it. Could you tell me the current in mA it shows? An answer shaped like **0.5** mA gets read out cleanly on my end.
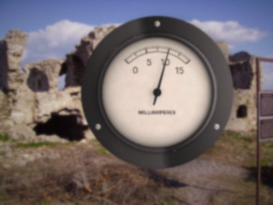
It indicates **10** mA
